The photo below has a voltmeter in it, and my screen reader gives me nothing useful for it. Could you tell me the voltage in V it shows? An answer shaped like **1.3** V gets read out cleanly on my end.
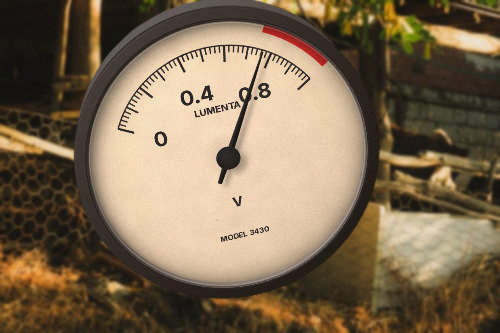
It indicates **0.76** V
